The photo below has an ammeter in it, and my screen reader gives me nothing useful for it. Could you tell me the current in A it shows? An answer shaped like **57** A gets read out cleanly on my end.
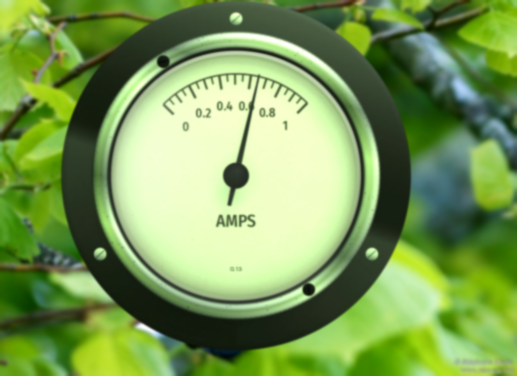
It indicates **0.65** A
